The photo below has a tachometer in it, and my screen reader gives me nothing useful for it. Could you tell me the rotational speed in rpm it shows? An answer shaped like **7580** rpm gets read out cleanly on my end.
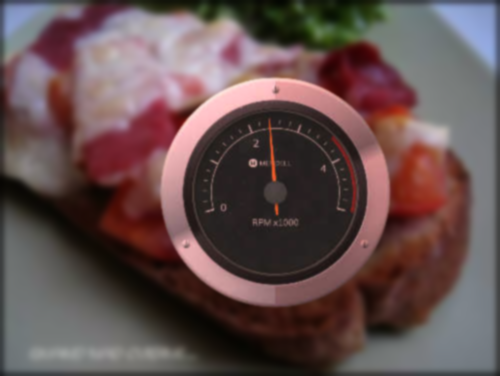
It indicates **2400** rpm
